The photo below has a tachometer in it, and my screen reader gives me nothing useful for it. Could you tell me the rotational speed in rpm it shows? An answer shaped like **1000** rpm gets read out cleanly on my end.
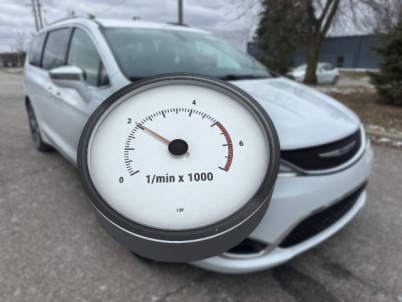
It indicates **2000** rpm
